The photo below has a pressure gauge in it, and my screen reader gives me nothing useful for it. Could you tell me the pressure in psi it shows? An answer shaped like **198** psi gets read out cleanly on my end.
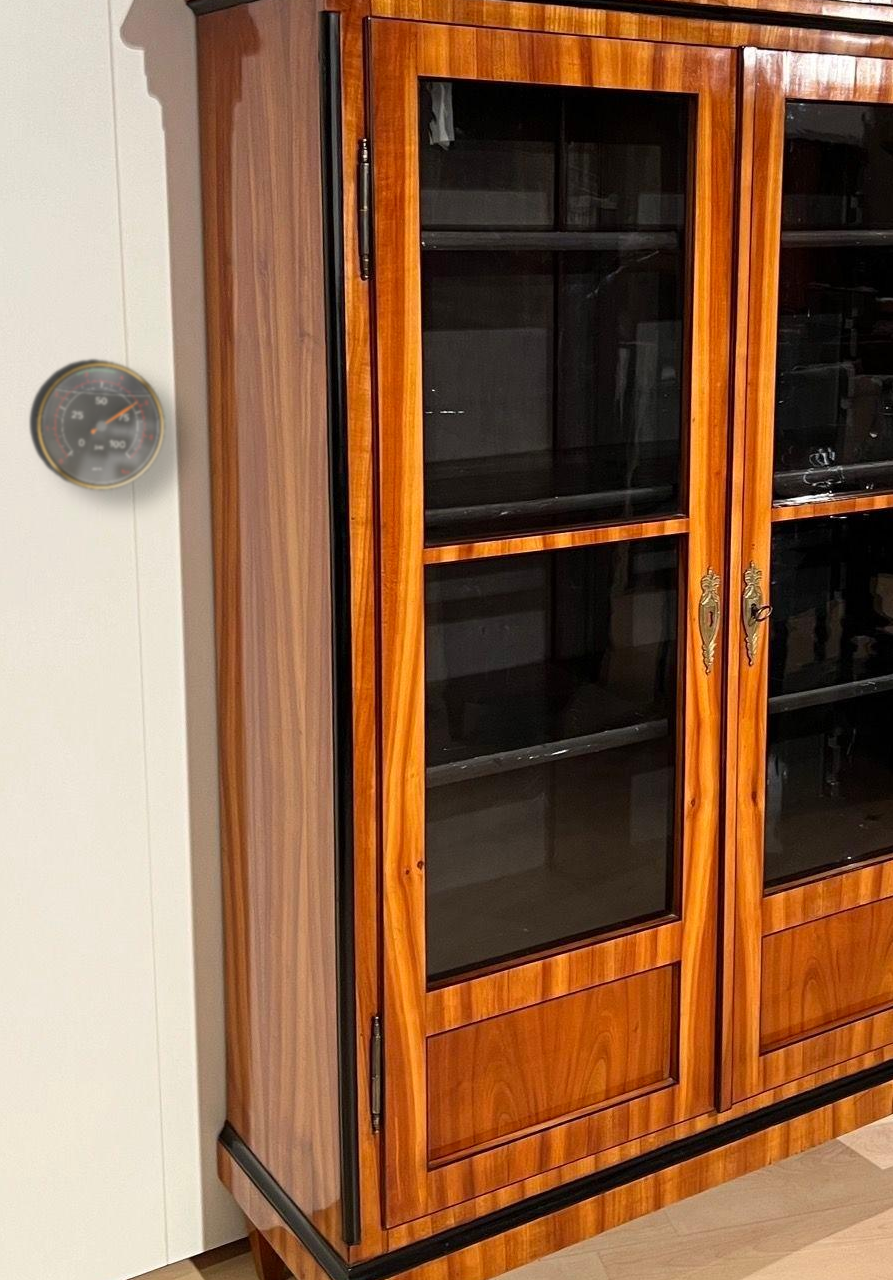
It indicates **70** psi
